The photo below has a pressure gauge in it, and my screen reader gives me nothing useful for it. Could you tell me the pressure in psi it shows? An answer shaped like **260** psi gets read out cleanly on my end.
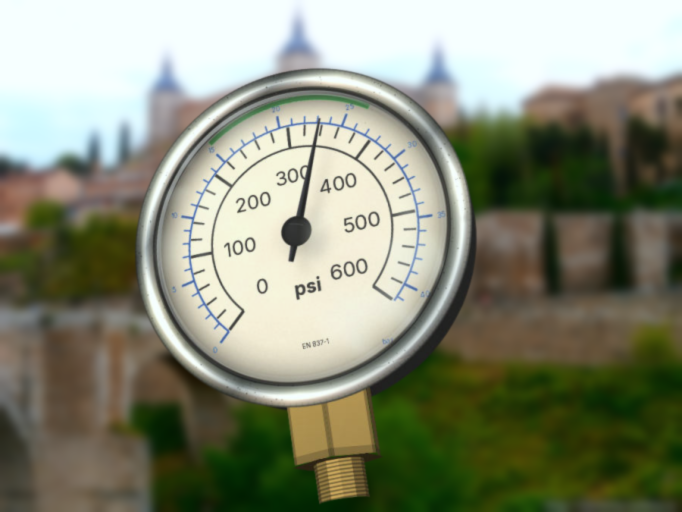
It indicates **340** psi
